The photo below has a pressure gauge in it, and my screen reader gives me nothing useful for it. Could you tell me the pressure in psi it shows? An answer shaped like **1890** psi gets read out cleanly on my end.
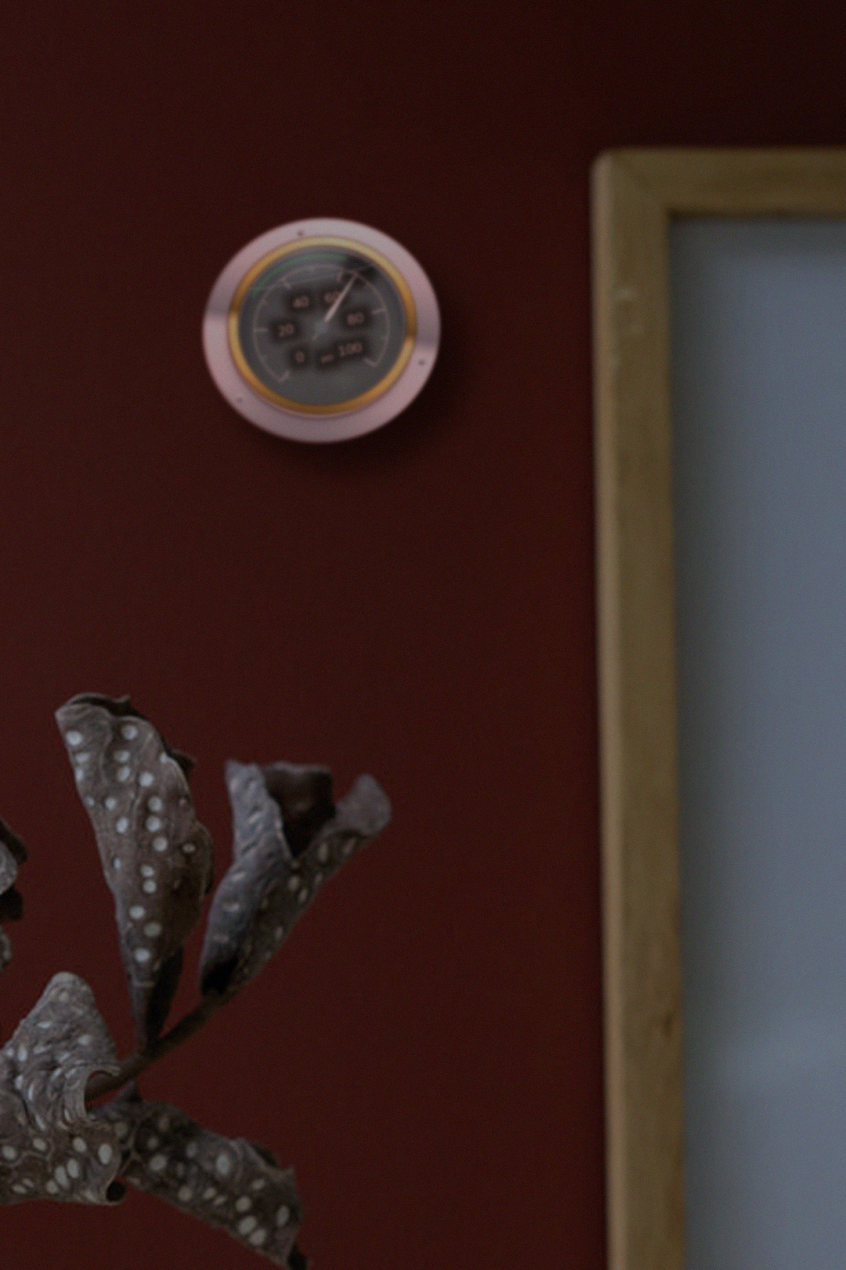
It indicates **65** psi
